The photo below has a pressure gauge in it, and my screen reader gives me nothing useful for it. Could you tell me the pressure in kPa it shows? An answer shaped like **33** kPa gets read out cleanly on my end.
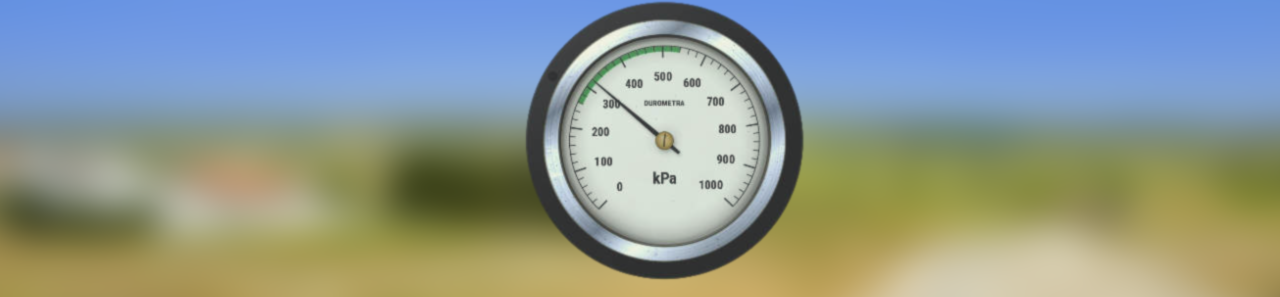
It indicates **320** kPa
